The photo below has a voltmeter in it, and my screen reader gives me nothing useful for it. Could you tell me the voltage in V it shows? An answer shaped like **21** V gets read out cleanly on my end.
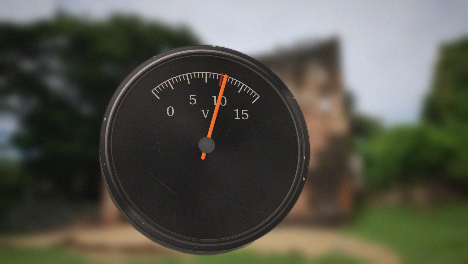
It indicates **10** V
